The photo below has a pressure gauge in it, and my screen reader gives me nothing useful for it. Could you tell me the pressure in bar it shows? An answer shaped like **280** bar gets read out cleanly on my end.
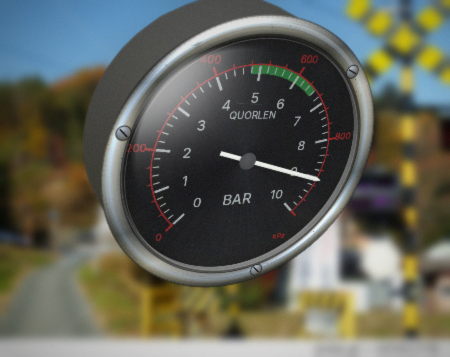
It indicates **9** bar
